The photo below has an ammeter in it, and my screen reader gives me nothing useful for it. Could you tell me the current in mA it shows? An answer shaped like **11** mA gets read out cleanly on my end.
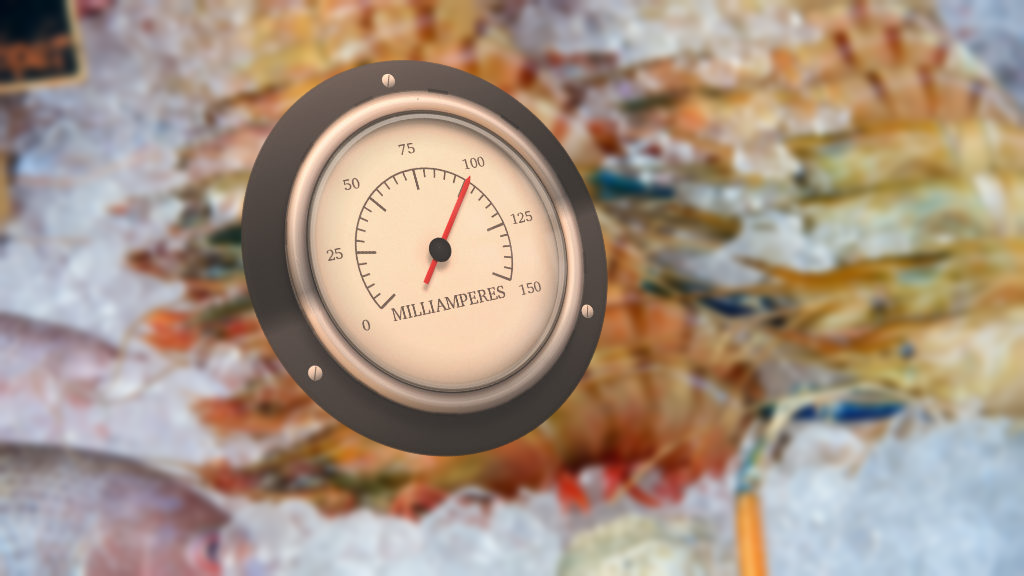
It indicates **100** mA
